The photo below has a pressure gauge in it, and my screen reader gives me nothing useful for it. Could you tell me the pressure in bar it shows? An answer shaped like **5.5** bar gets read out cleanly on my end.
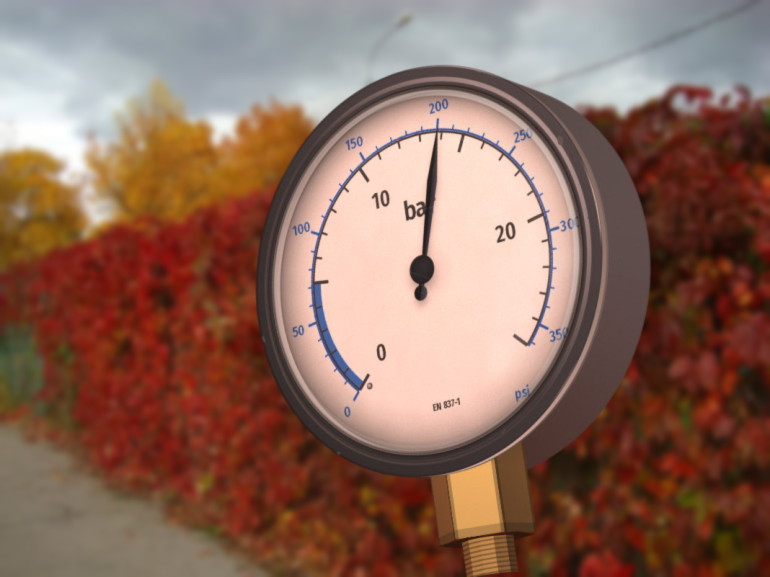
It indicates **14** bar
